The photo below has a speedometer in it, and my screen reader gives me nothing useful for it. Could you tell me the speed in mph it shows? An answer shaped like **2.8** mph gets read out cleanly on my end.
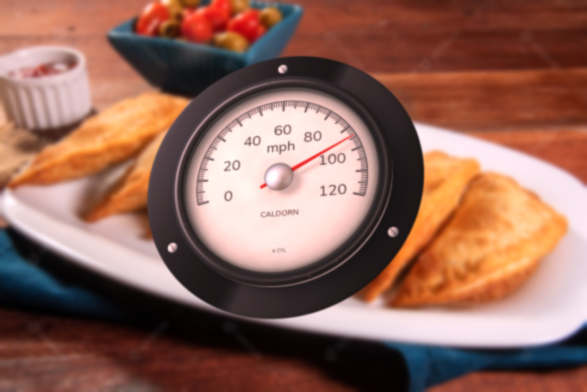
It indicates **95** mph
